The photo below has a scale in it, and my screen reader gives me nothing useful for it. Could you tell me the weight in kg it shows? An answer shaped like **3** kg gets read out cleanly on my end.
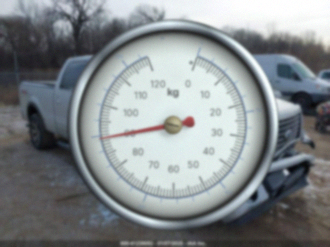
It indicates **90** kg
